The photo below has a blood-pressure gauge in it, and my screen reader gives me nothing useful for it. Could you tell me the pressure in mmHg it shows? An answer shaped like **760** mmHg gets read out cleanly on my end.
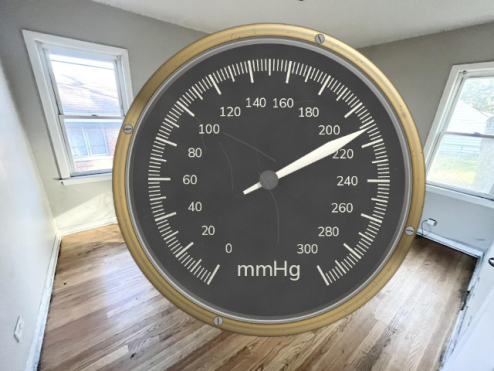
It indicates **212** mmHg
